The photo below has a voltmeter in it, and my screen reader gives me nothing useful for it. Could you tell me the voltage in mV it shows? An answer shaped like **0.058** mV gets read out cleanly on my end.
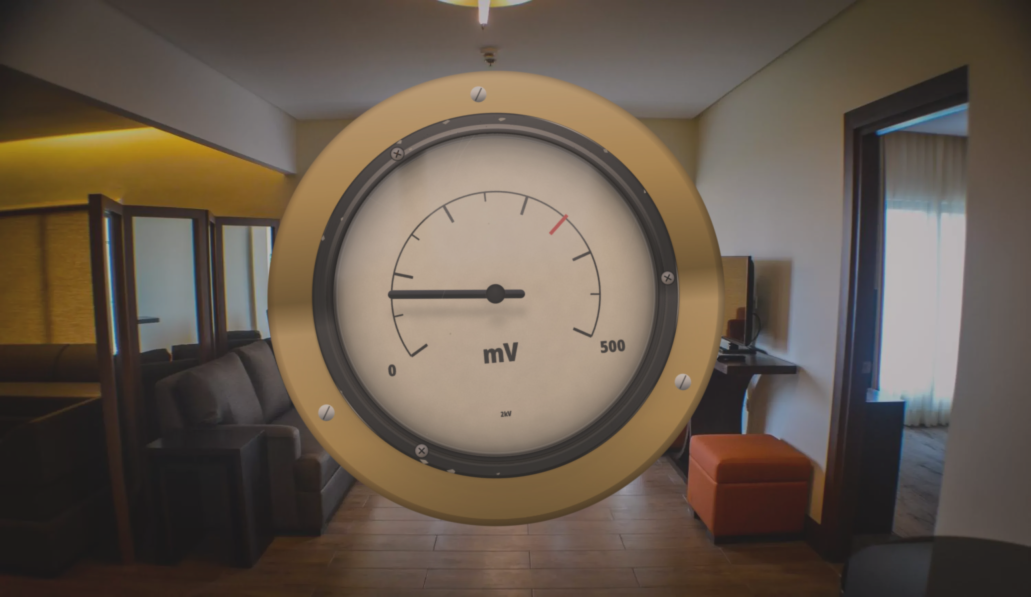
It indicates **75** mV
